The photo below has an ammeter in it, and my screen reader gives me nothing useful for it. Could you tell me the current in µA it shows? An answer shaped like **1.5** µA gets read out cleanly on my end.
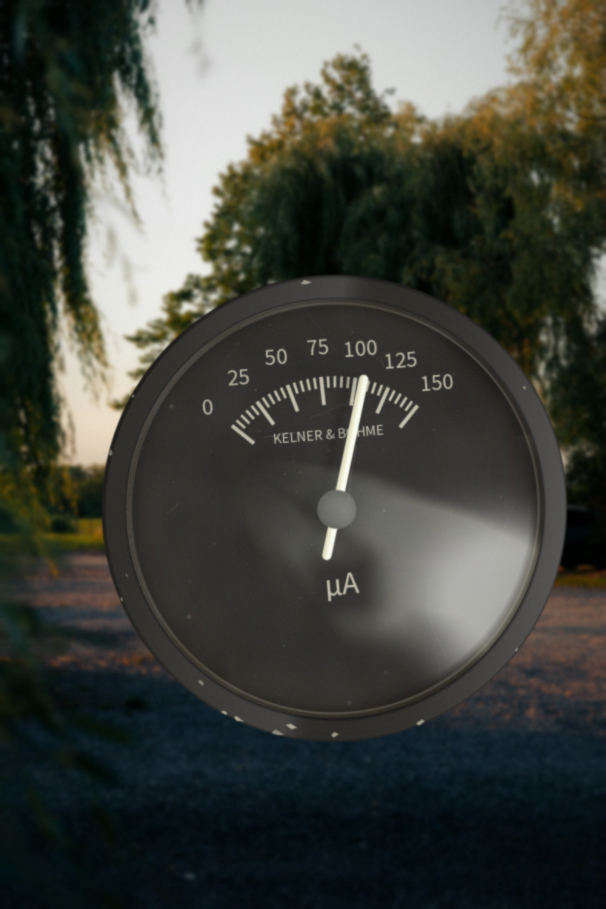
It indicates **105** µA
